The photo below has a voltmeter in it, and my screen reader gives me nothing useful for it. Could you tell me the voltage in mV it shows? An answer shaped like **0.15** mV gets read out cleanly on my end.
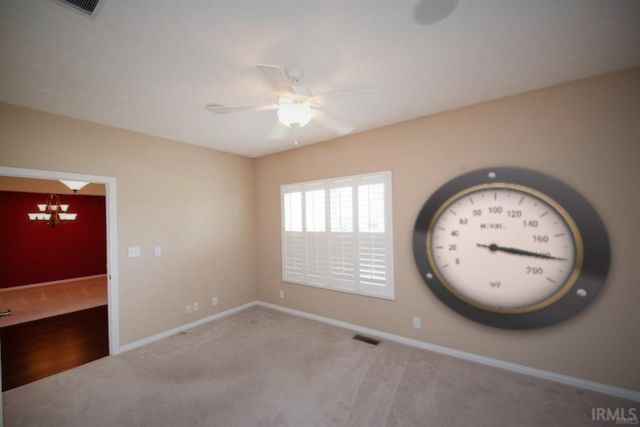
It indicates **180** mV
